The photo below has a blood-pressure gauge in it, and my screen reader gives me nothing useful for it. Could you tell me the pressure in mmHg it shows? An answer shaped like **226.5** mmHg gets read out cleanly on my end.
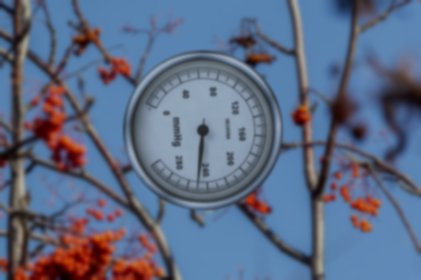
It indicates **250** mmHg
